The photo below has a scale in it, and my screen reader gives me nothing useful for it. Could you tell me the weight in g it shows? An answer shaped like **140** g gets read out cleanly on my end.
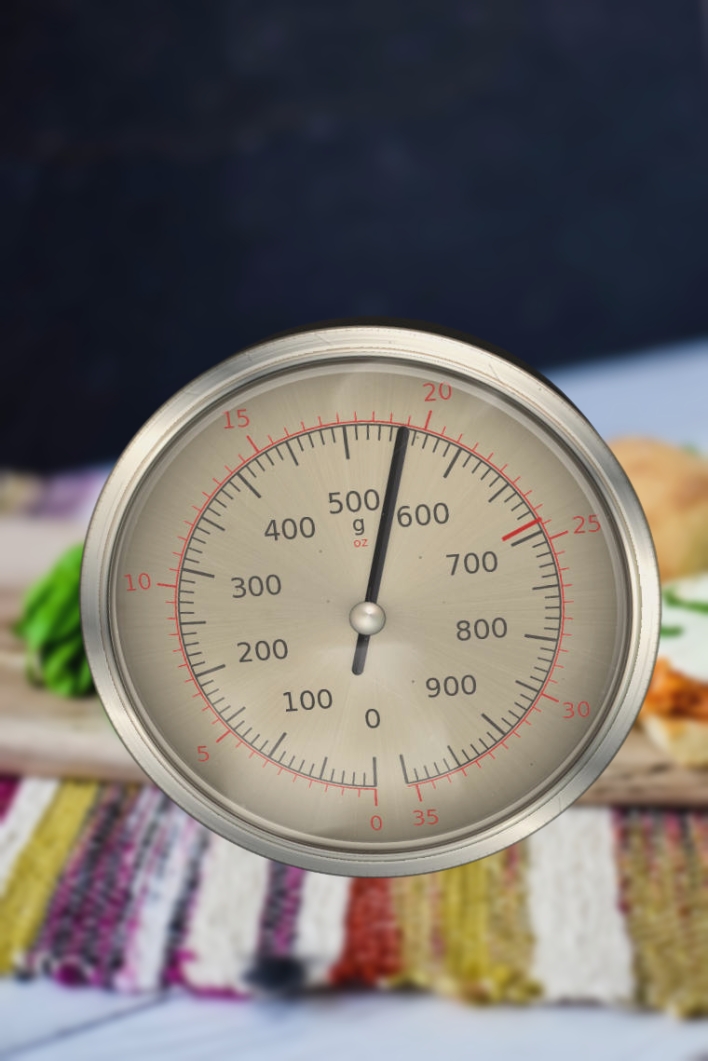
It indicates **550** g
